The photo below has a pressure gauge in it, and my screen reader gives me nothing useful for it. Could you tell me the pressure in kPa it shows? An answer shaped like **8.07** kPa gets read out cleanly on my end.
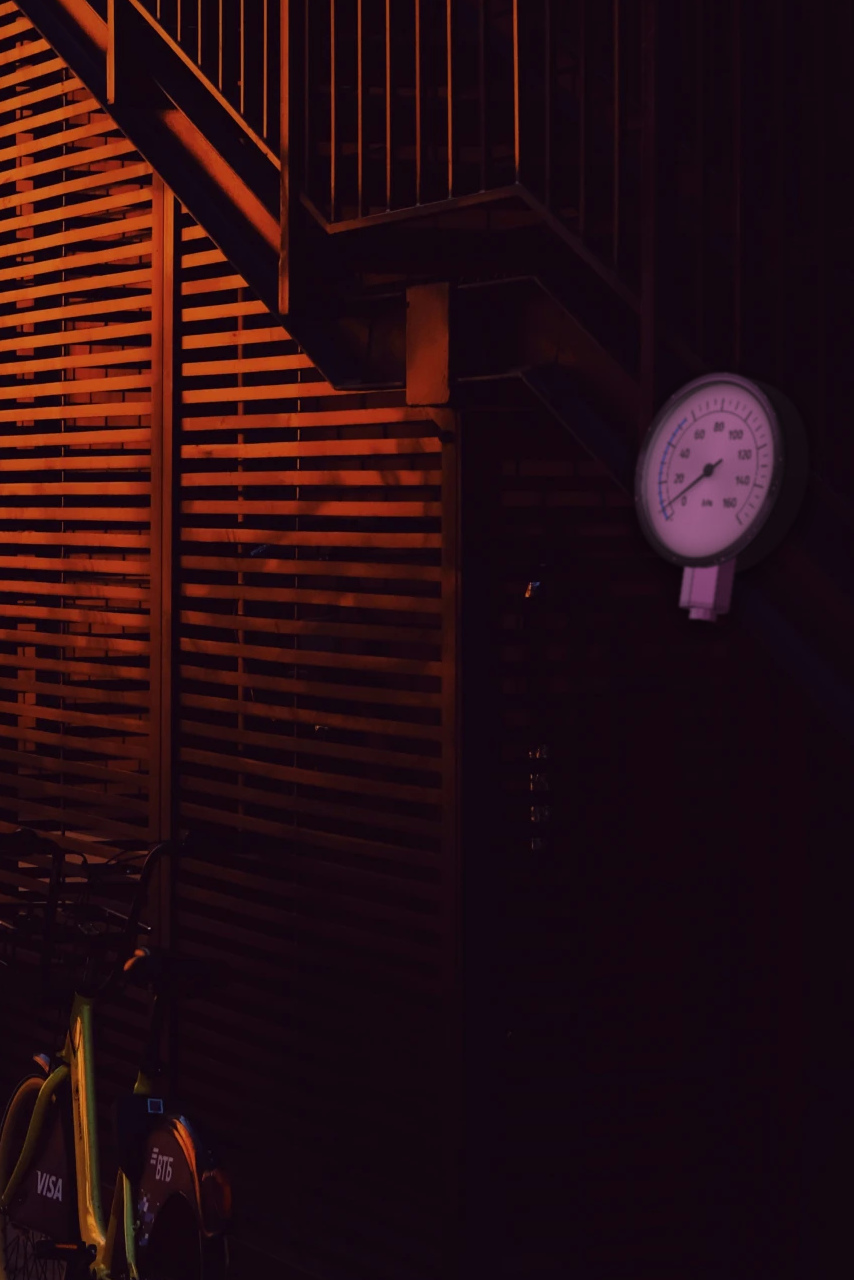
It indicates **5** kPa
